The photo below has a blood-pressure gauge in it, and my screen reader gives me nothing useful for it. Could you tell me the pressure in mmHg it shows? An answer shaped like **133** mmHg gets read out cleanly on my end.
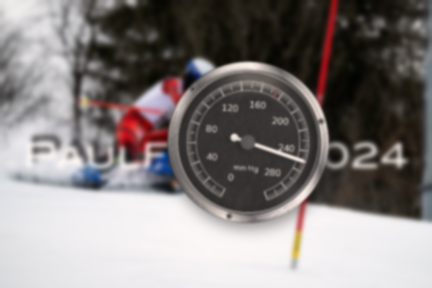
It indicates **250** mmHg
